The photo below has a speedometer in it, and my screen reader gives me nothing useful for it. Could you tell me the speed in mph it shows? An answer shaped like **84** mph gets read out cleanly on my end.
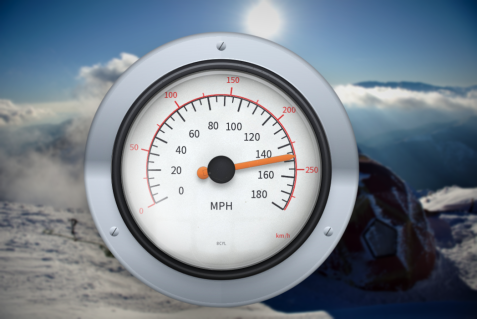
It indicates **147.5** mph
